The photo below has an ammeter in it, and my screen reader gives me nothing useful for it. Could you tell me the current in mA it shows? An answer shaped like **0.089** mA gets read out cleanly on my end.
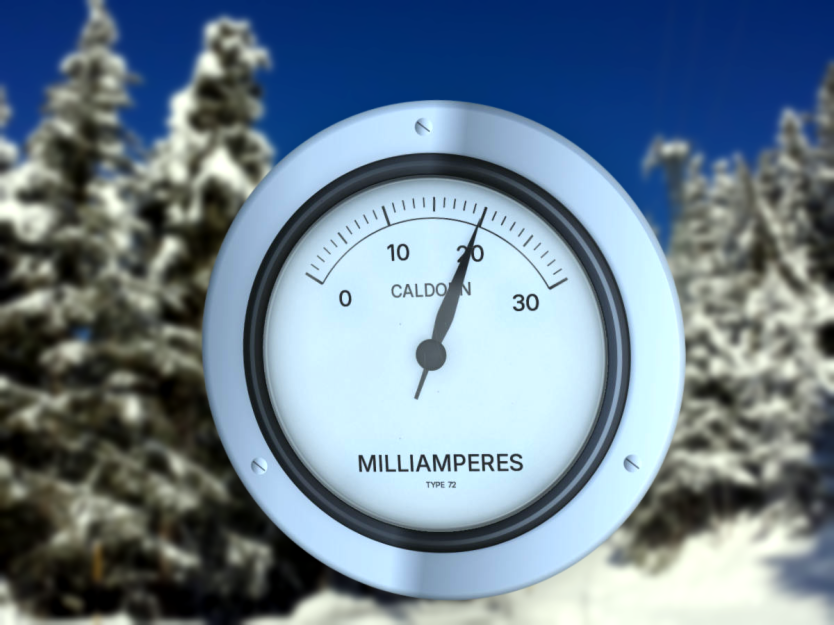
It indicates **20** mA
